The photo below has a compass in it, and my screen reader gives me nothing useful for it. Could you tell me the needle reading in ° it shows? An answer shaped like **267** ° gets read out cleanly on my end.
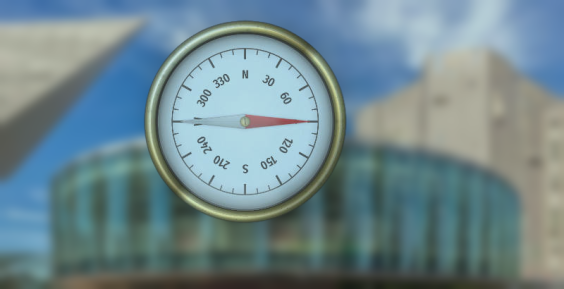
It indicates **90** °
